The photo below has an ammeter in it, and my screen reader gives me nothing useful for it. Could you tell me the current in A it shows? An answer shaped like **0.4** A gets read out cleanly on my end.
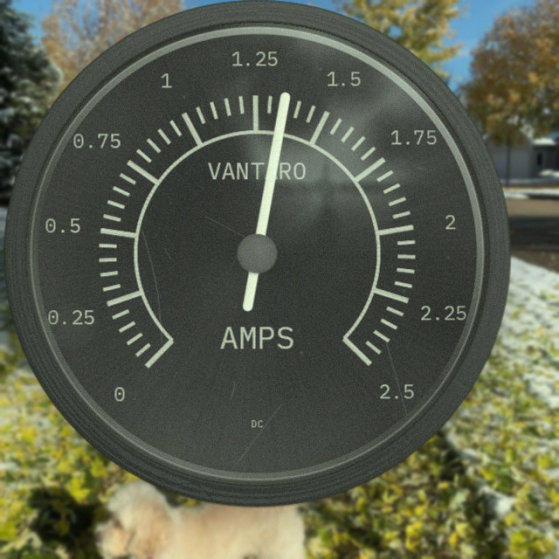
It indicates **1.35** A
